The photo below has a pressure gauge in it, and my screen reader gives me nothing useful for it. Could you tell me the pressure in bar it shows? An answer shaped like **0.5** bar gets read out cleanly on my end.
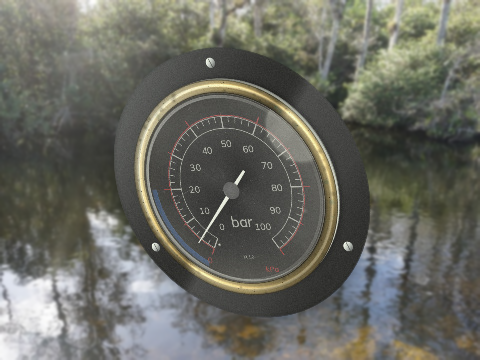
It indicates **4** bar
